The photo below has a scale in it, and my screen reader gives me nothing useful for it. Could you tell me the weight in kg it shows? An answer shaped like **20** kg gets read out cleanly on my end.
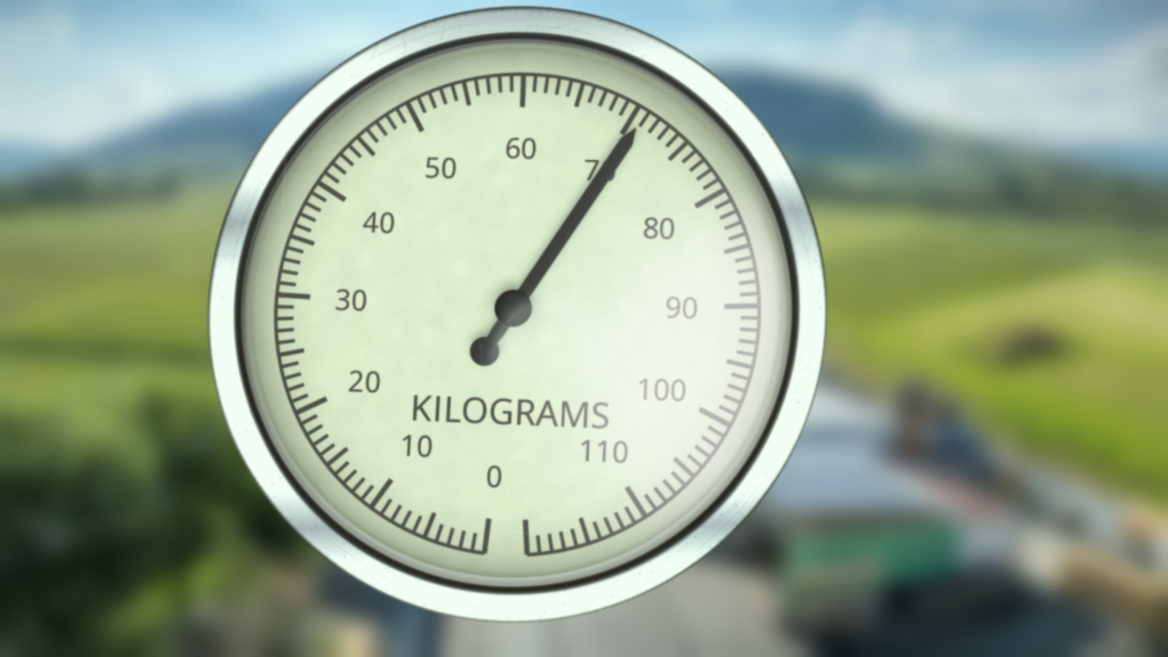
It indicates **71** kg
